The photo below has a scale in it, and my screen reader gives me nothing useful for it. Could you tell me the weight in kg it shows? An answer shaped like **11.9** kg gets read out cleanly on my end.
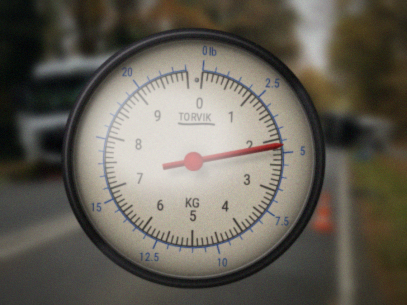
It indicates **2.1** kg
